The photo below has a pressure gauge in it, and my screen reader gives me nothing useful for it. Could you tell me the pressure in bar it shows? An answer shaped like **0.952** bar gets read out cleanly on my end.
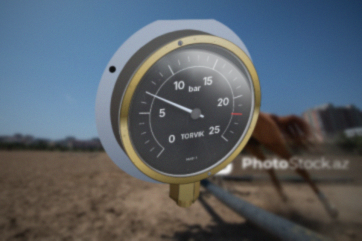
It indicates **7** bar
